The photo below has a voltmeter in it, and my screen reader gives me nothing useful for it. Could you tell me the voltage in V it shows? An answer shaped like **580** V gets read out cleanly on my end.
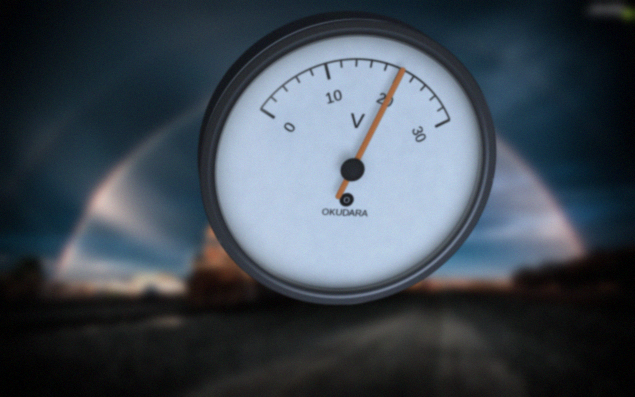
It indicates **20** V
